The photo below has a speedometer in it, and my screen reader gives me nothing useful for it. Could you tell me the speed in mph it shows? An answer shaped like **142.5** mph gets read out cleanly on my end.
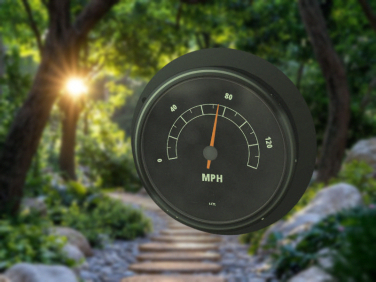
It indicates **75** mph
